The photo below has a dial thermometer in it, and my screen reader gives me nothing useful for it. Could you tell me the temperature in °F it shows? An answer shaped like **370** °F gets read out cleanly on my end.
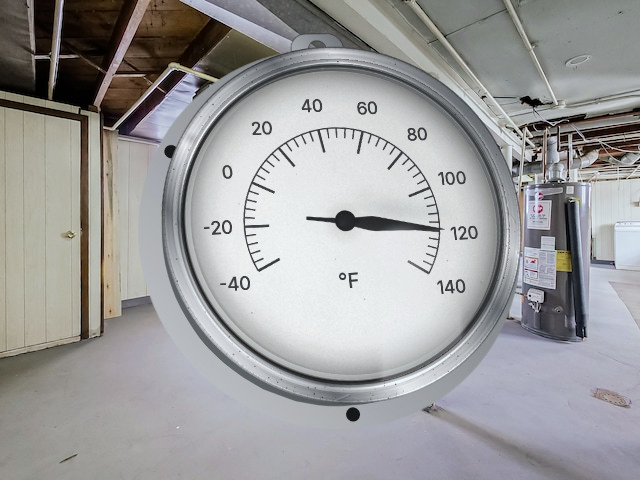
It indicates **120** °F
